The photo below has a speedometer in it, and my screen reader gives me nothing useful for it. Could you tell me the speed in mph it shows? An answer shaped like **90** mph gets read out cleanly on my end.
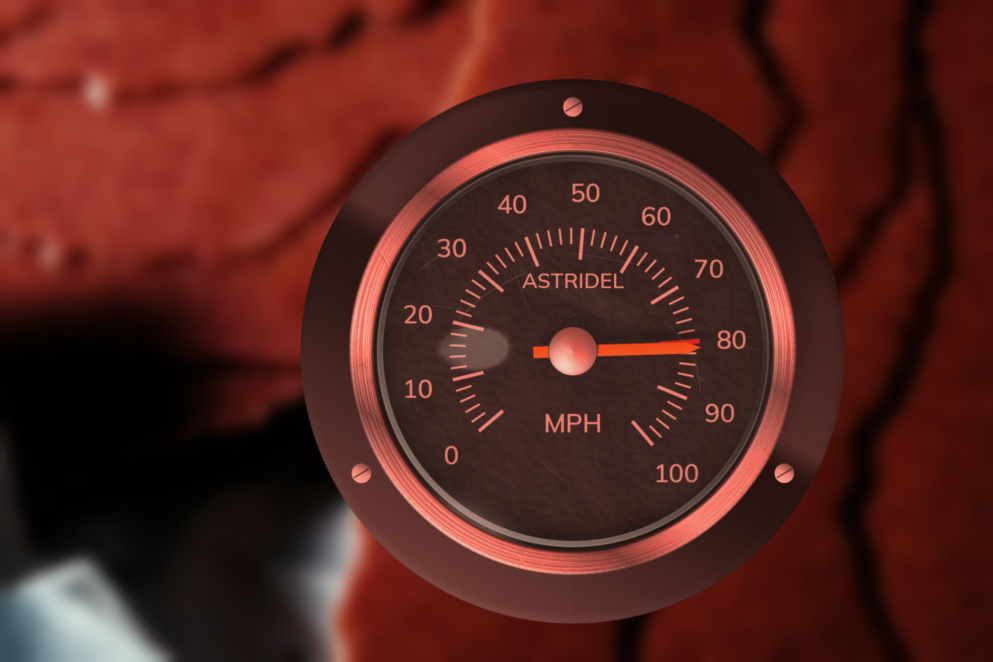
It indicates **81** mph
